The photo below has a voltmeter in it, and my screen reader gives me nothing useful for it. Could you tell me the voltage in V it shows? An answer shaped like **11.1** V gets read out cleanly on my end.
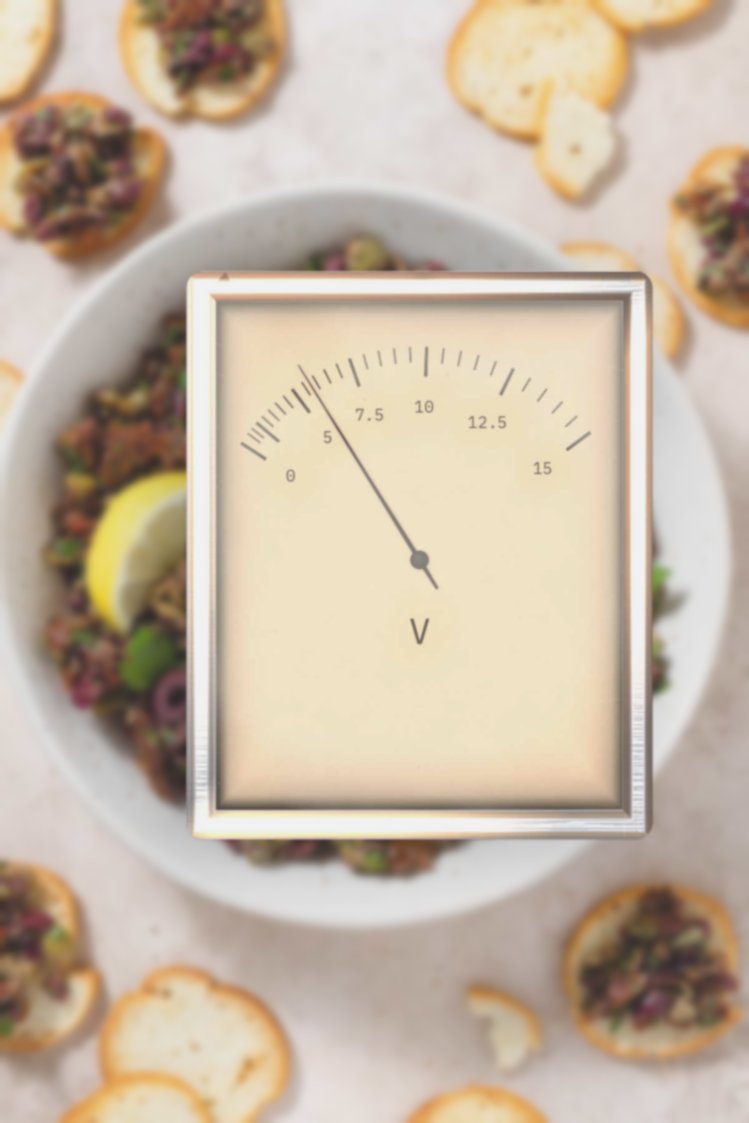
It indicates **5.75** V
